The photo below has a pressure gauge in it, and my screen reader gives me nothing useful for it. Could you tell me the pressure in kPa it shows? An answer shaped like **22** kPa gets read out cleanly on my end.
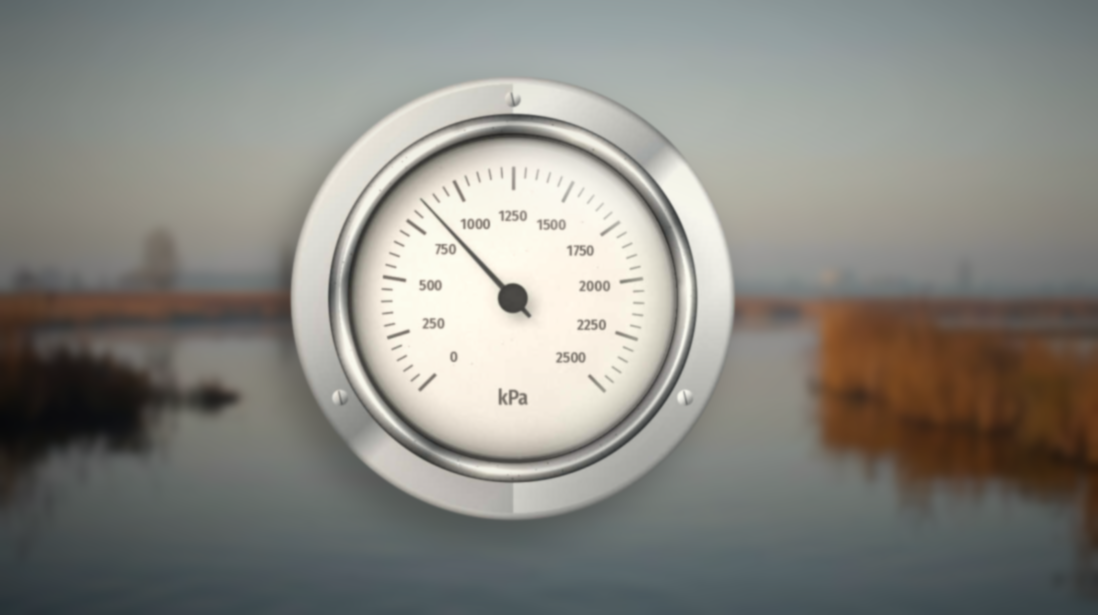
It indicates **850** kPa
